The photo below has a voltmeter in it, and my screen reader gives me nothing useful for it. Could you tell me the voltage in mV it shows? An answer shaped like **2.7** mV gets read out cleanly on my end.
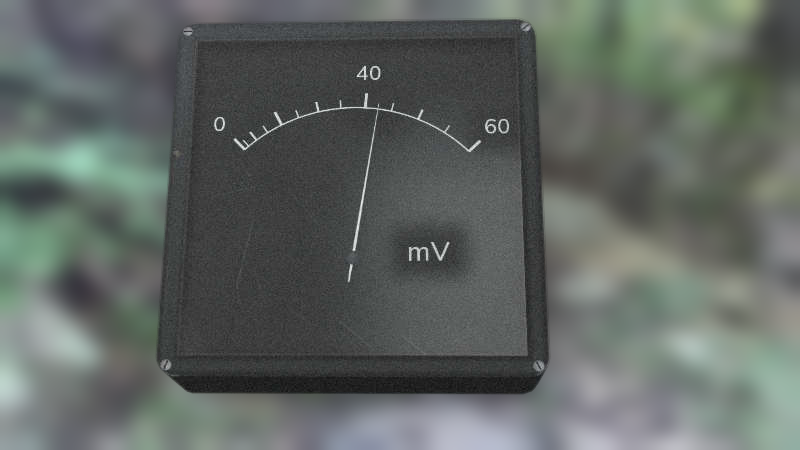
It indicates **42.5** mV
